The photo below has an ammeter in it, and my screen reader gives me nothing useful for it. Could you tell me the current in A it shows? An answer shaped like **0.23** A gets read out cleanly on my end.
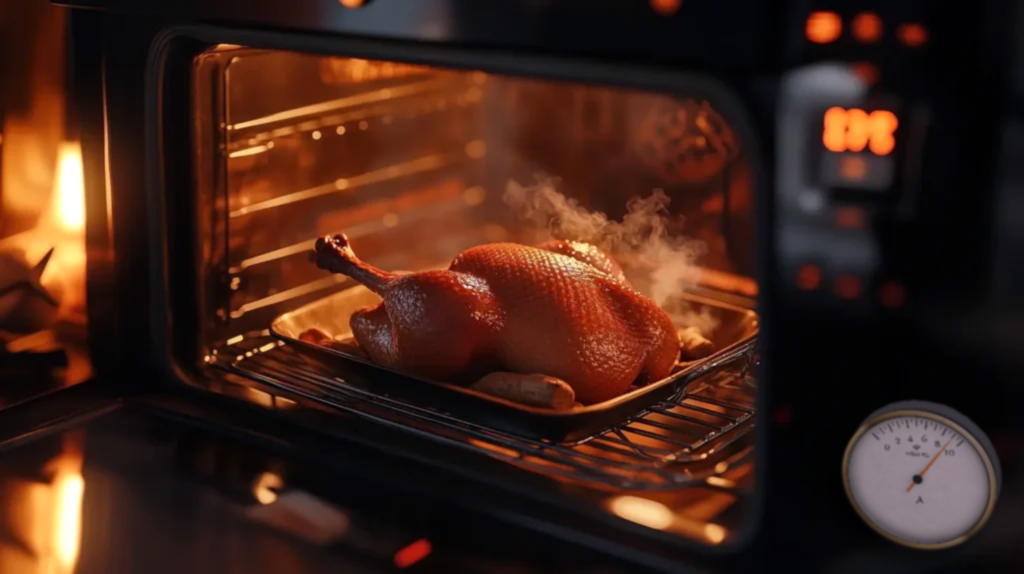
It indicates **9** A
